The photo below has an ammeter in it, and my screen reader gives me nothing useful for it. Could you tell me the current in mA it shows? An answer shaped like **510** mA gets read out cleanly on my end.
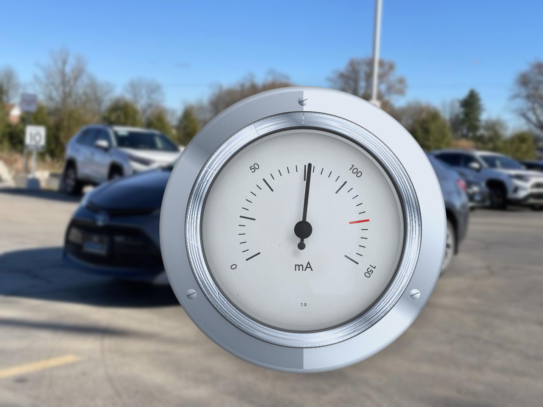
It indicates **77.5** mA
